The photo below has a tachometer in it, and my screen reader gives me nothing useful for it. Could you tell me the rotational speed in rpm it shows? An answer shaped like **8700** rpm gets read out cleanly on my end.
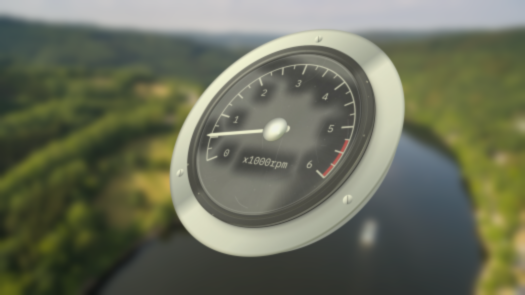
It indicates **500** rpm
